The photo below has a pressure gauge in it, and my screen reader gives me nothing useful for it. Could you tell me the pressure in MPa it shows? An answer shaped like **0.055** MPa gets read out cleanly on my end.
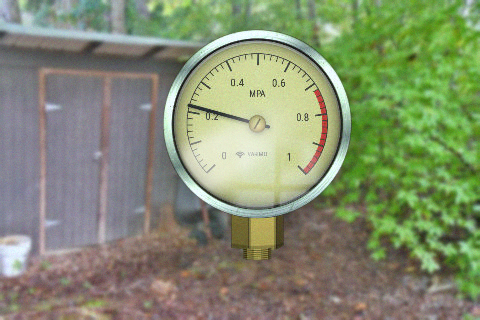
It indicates **0.22** MPa
